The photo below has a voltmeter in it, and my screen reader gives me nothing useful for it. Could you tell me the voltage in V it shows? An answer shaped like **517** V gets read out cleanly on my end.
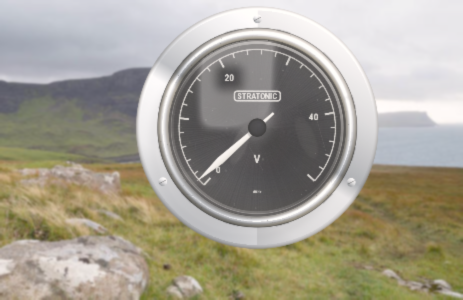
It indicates **1** V
